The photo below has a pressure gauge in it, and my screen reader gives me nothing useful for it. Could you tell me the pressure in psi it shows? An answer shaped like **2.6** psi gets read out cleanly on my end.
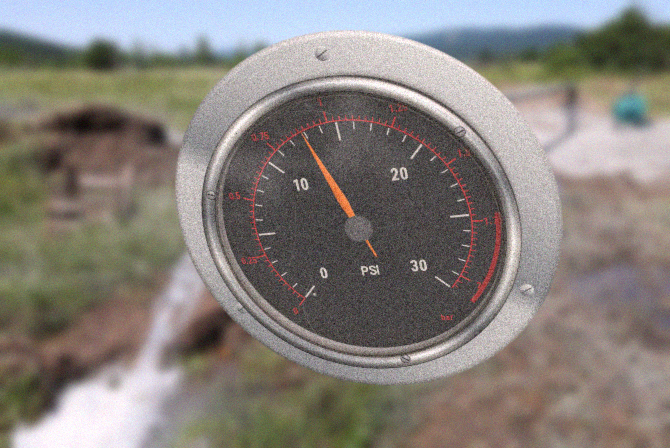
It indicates **13** psi
